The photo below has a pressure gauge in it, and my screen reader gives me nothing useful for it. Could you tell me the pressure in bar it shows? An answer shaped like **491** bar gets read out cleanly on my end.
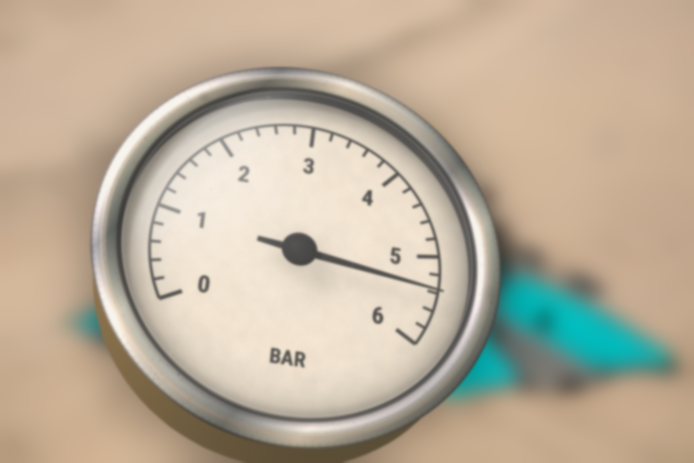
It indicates **5.4** bar
